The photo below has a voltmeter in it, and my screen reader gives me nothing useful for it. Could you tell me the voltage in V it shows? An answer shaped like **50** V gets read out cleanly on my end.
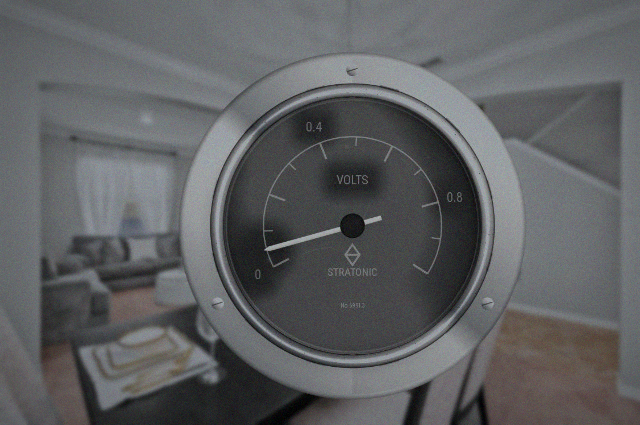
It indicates **0.05** V
